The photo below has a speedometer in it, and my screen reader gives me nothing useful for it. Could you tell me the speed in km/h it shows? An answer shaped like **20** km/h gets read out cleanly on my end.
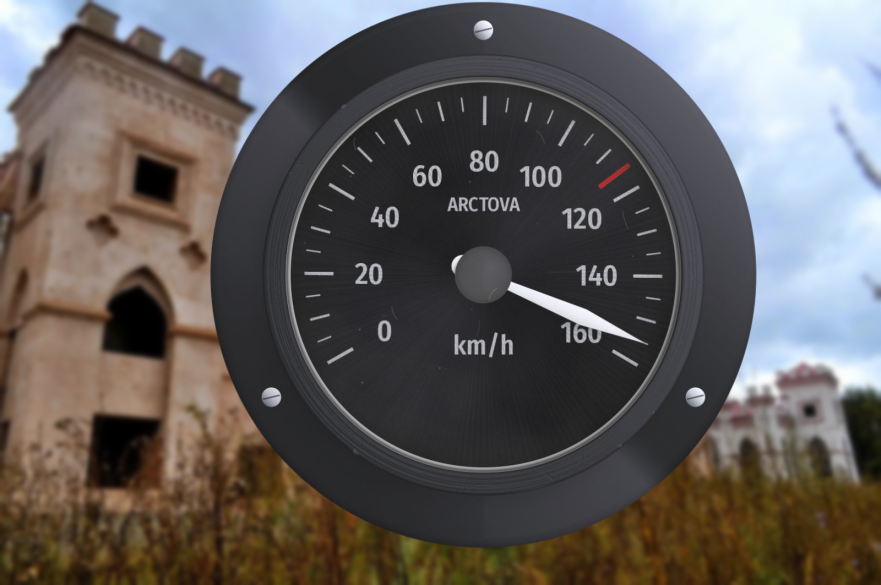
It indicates **155** km/h
